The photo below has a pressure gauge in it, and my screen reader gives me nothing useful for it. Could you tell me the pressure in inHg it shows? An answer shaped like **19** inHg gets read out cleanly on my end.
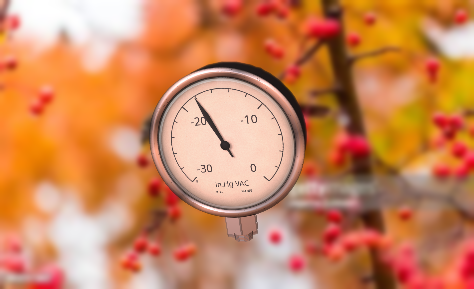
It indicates **-18** inHg
